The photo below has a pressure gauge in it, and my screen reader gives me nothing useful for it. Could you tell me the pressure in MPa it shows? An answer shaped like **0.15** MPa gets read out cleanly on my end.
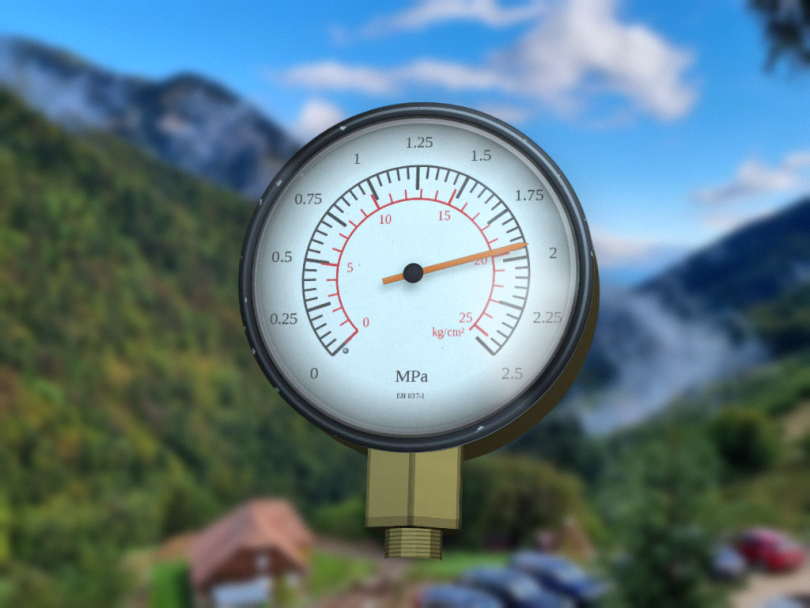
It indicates **1.95** MPa
